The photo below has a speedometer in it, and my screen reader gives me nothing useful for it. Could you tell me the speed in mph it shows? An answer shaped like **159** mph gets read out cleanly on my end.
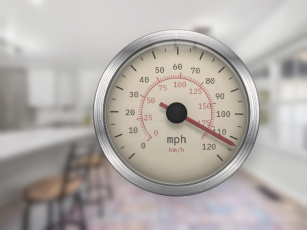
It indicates **112.5** mph
